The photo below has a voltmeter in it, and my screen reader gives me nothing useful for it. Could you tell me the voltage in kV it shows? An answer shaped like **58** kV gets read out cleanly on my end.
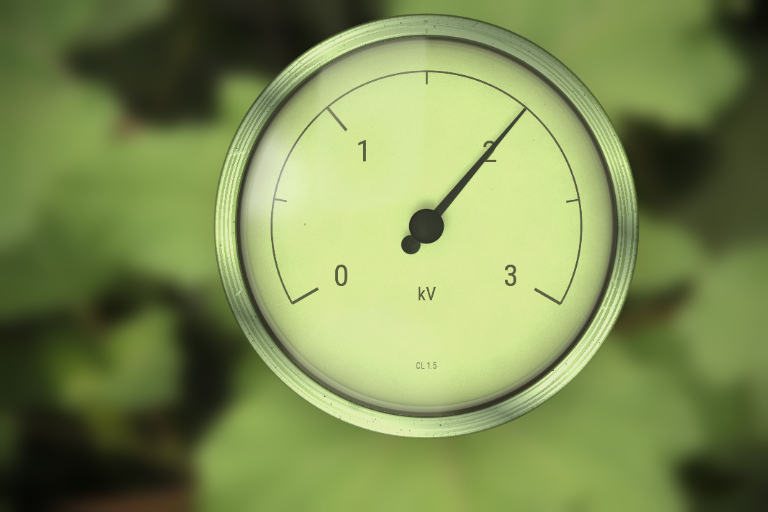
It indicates **2** kV
